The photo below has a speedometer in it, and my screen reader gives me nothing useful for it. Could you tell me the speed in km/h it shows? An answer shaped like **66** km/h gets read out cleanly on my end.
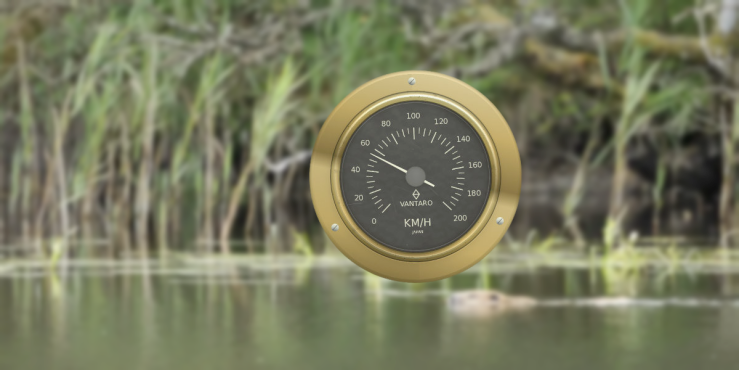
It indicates **55** km/h
